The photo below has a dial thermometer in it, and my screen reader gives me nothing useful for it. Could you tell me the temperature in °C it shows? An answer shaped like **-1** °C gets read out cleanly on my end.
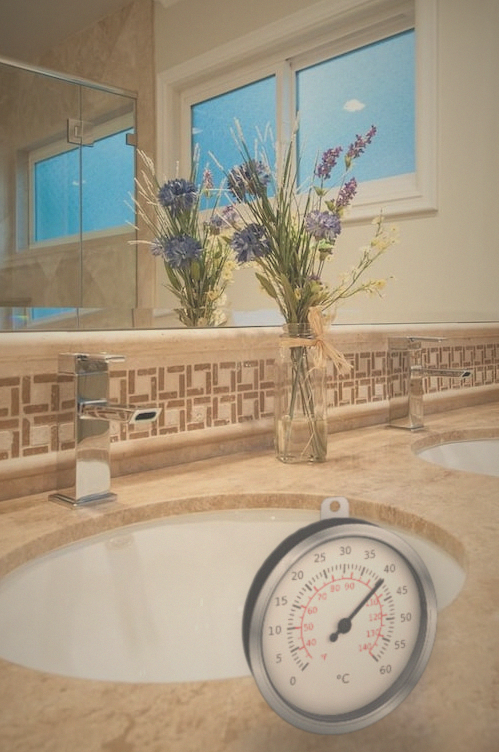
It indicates **40** °C
